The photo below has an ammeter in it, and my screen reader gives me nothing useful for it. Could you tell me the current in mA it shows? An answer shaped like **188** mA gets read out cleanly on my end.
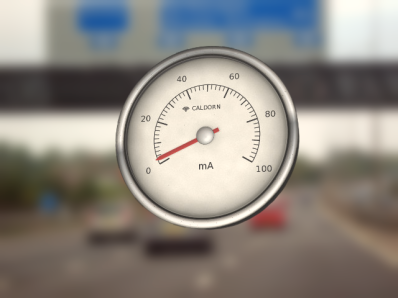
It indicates **2** mA
